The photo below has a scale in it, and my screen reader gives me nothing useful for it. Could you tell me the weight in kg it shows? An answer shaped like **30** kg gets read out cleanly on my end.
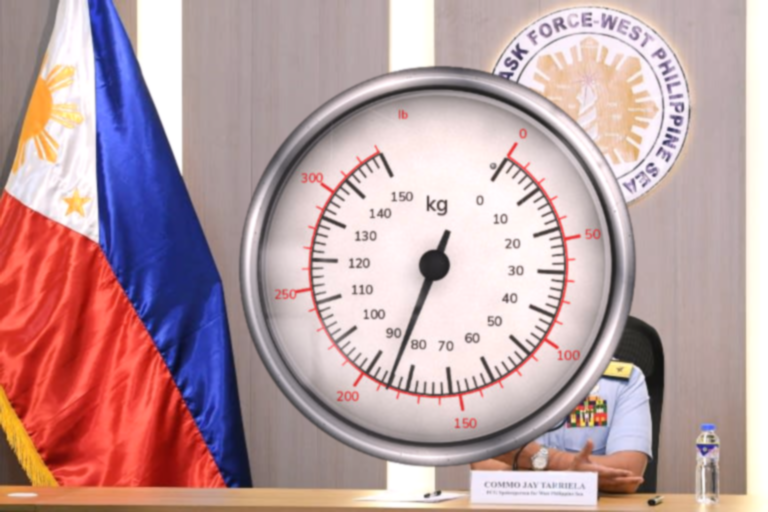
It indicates **84** kg
